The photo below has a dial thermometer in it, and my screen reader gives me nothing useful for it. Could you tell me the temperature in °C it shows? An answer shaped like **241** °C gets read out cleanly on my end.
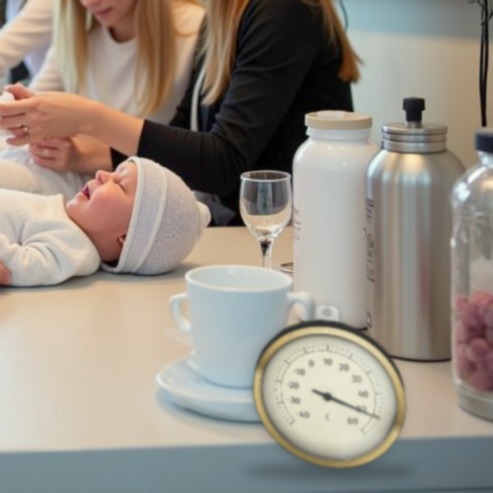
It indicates **50** °C
